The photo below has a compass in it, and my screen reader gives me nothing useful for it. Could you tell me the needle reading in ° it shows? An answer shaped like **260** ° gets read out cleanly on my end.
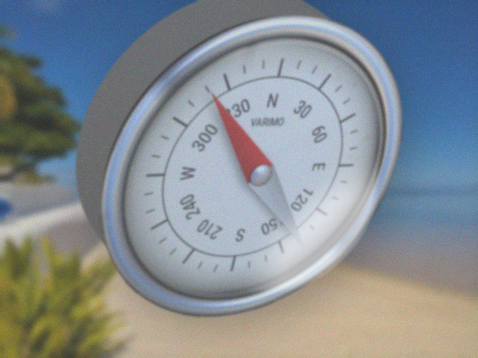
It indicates **320** °
